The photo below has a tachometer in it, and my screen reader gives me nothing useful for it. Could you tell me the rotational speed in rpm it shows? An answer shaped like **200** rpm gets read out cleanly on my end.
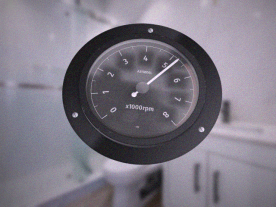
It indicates **5250** rpm
